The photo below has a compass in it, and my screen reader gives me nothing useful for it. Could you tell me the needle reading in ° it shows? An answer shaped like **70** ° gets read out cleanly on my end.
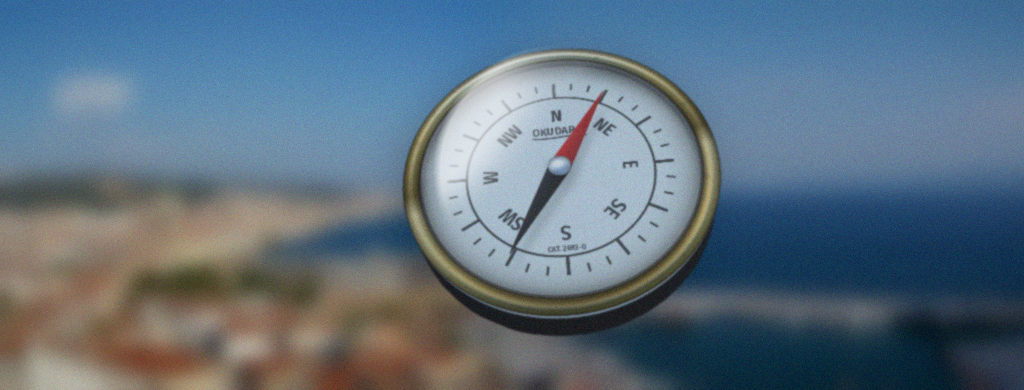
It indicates **30** °
